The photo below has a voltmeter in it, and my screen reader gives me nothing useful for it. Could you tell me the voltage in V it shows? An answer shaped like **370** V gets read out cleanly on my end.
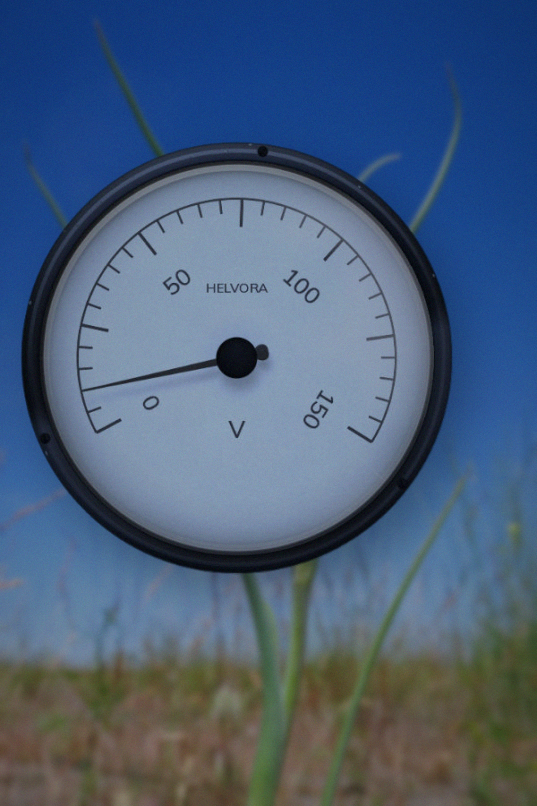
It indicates **10** V
